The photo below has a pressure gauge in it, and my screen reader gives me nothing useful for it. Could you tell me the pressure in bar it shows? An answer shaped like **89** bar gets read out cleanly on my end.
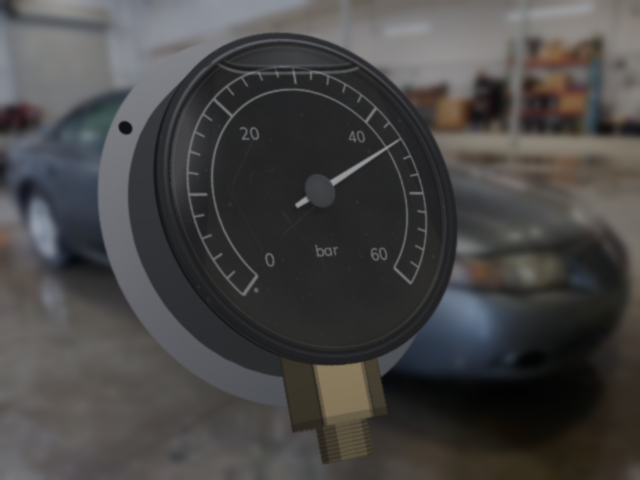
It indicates **44** bar
